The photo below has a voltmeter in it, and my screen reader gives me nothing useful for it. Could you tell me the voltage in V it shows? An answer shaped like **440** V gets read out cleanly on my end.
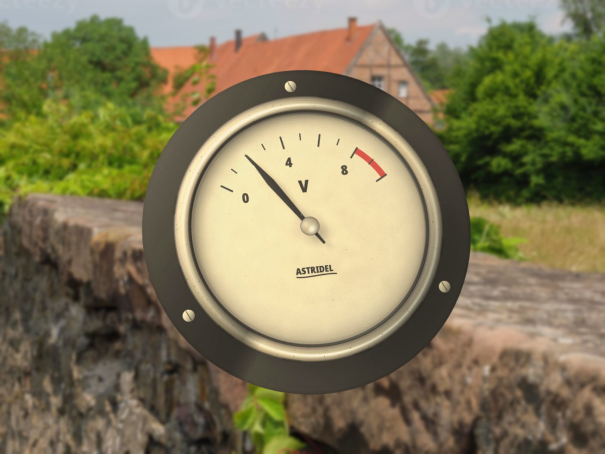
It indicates **2** V
